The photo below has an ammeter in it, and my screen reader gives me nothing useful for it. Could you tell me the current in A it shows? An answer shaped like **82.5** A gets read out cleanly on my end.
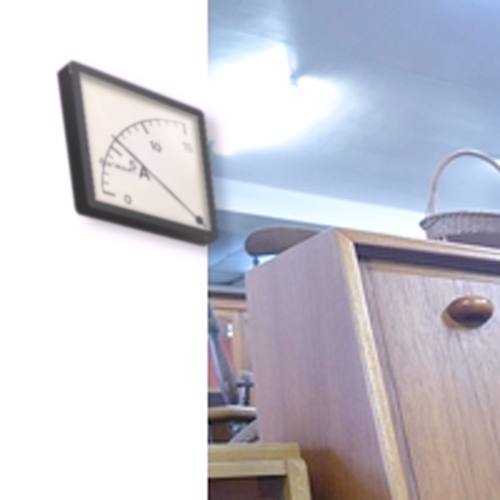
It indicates **6** A
